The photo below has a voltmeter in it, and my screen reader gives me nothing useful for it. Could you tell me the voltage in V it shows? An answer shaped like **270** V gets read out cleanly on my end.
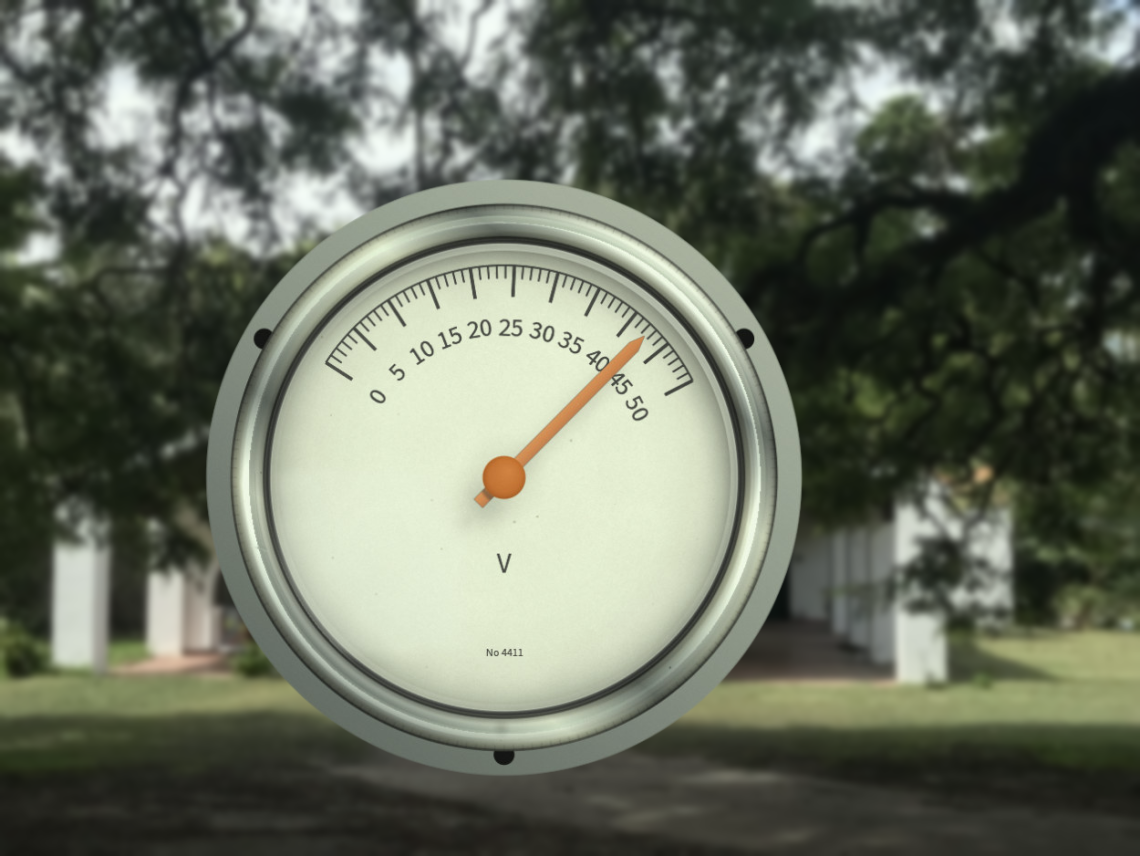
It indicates **42.5** V
